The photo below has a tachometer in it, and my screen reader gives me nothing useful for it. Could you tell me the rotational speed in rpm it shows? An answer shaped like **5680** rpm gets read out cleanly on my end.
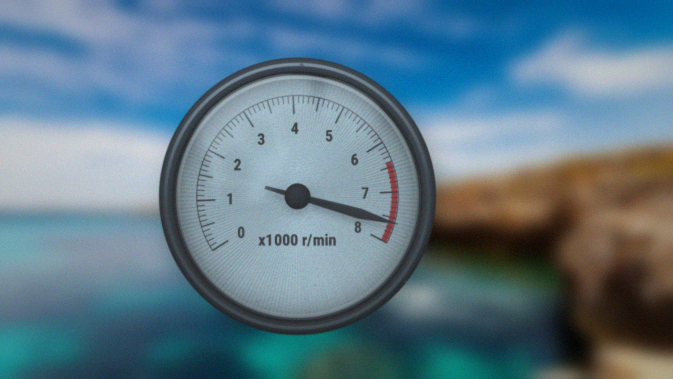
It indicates **7600** rpm
